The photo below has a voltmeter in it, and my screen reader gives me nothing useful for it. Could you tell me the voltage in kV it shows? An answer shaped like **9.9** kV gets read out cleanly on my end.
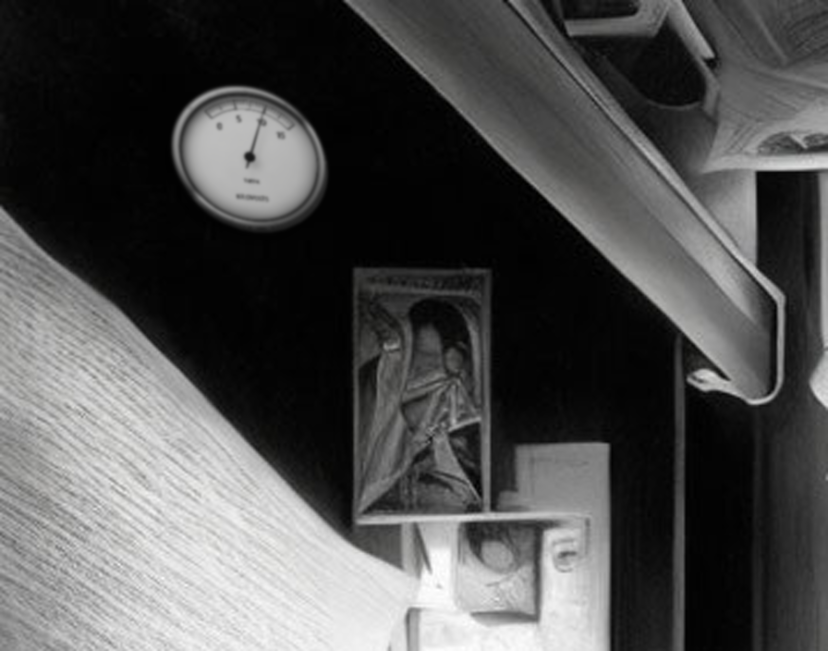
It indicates **10** kV
